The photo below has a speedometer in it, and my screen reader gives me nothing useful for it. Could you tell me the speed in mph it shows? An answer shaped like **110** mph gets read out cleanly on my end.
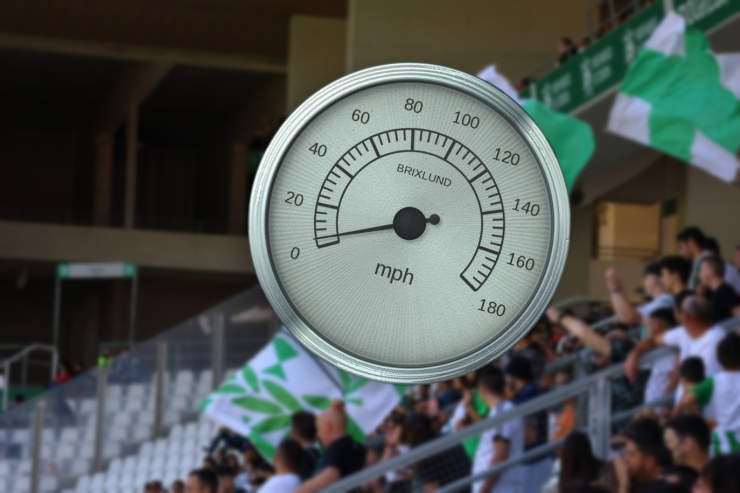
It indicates **4** mph
